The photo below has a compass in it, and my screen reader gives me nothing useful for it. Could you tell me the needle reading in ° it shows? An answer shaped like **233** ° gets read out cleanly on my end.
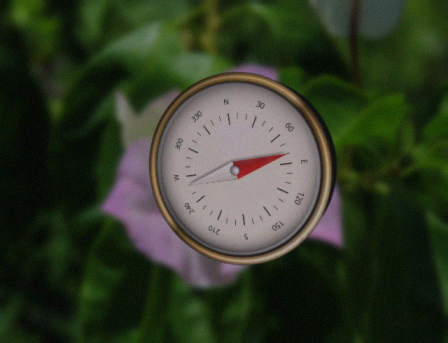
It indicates **80** °
